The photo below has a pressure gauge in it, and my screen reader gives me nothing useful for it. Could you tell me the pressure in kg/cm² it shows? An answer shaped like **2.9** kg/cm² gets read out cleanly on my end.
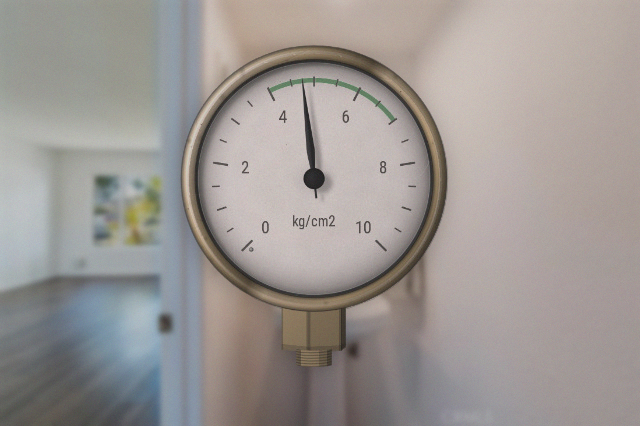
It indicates **4.75** kg/cm²
